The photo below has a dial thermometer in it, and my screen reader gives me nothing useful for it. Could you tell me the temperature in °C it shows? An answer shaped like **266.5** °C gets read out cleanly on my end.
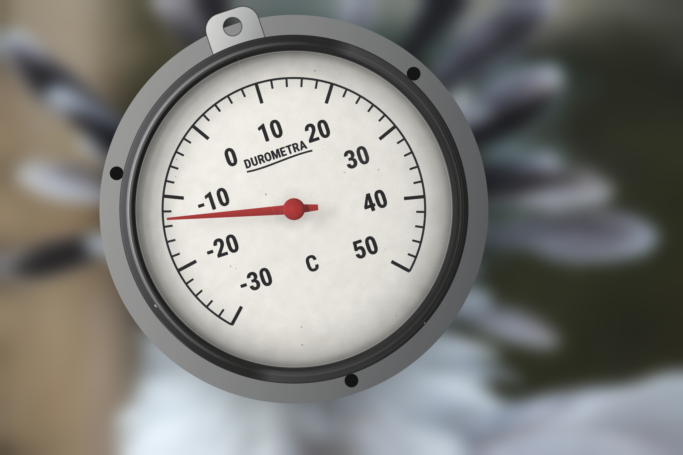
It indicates **-13** °C
